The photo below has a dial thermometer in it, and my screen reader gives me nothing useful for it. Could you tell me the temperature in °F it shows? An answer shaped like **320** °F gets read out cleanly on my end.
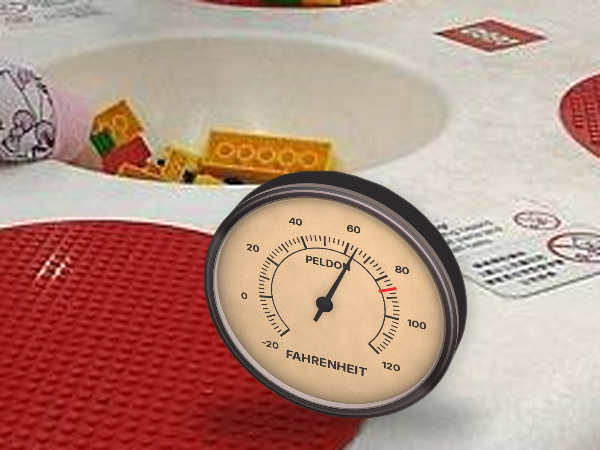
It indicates **64** °F
